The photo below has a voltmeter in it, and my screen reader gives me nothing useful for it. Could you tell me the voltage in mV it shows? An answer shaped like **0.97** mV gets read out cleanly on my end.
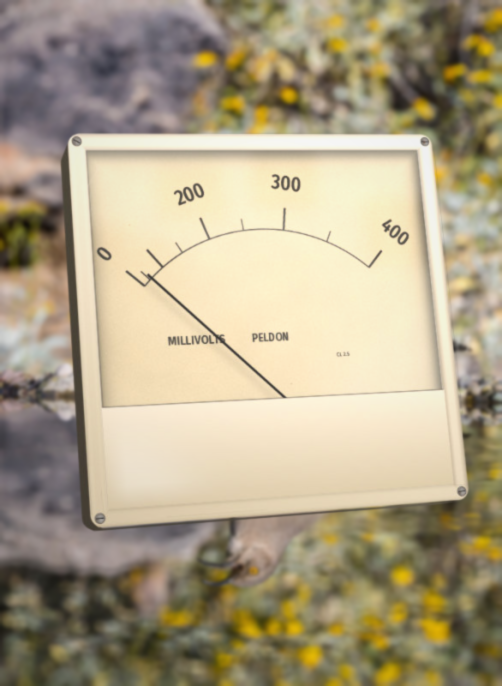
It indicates **50** mV
